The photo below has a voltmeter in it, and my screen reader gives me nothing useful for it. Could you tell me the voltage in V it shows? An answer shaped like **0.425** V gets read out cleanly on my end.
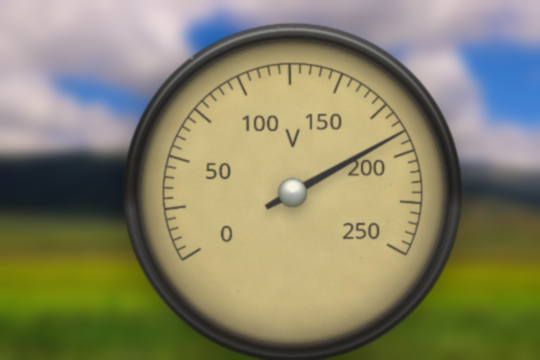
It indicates **190** V
